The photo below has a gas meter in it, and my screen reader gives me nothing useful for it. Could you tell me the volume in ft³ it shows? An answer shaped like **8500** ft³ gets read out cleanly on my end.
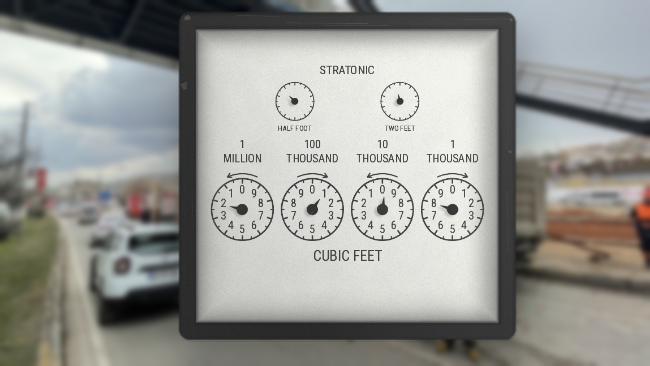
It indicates **209800** ft³
